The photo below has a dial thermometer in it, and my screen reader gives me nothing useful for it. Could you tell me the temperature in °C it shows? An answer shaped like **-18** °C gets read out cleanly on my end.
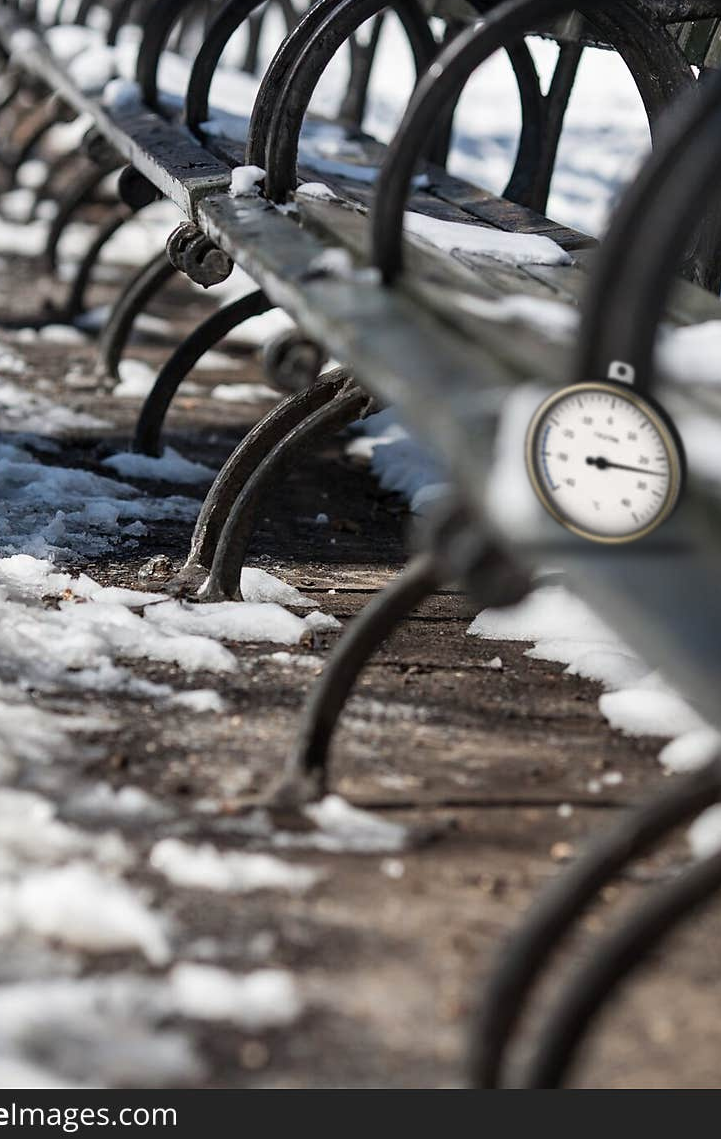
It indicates **24** °C
